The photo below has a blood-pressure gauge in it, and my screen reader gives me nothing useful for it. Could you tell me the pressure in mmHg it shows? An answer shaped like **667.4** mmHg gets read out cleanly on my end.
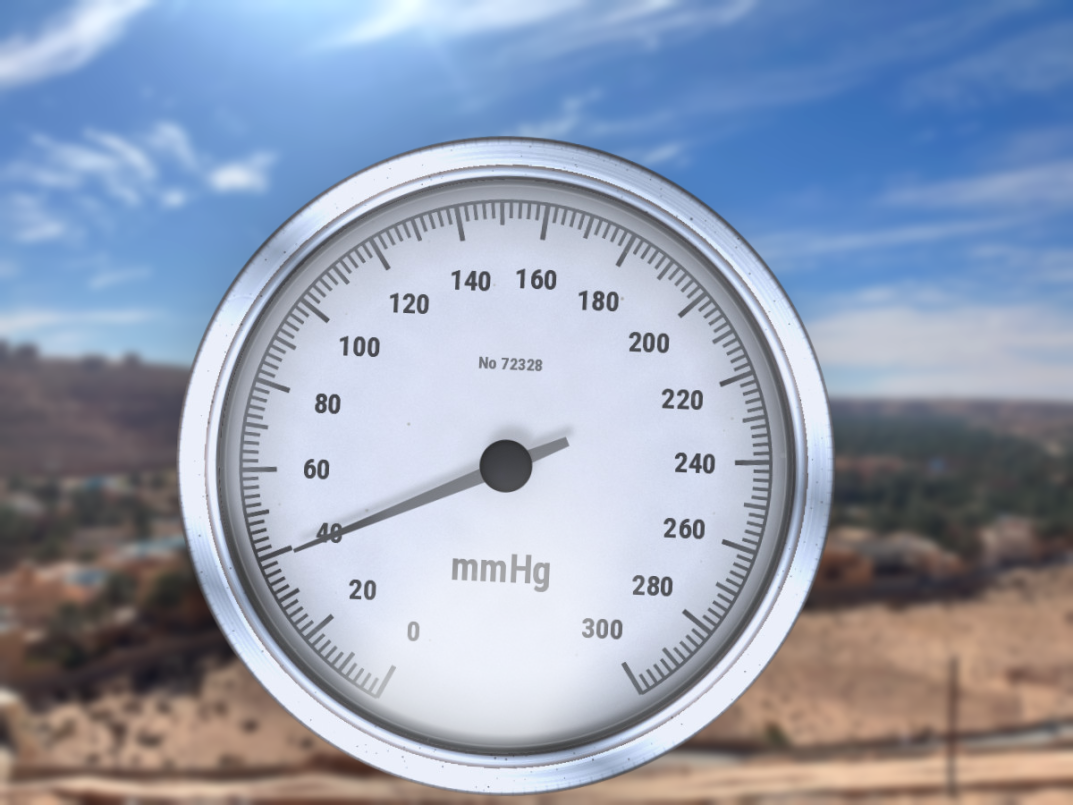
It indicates **39** mmHg
